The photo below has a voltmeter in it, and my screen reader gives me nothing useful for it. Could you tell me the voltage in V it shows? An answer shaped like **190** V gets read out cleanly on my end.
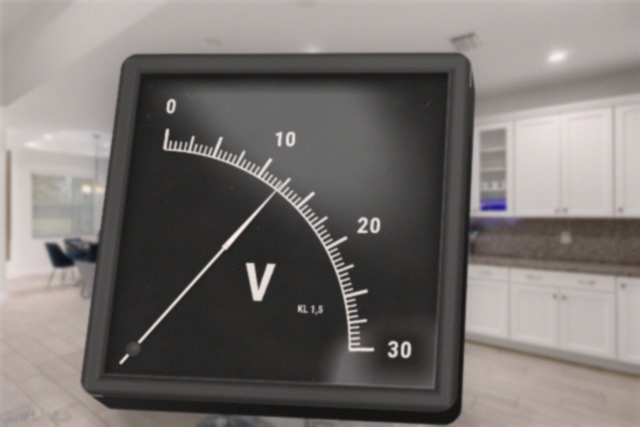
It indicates **12.5** V
